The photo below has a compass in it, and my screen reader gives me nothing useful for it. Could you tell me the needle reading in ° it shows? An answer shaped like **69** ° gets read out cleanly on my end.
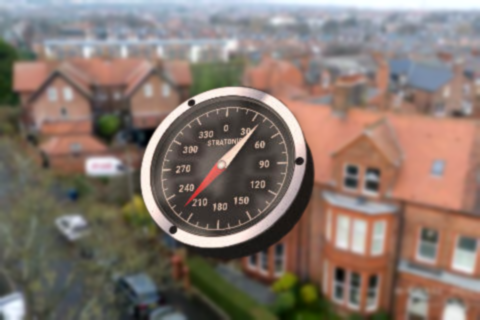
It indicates **220** °
